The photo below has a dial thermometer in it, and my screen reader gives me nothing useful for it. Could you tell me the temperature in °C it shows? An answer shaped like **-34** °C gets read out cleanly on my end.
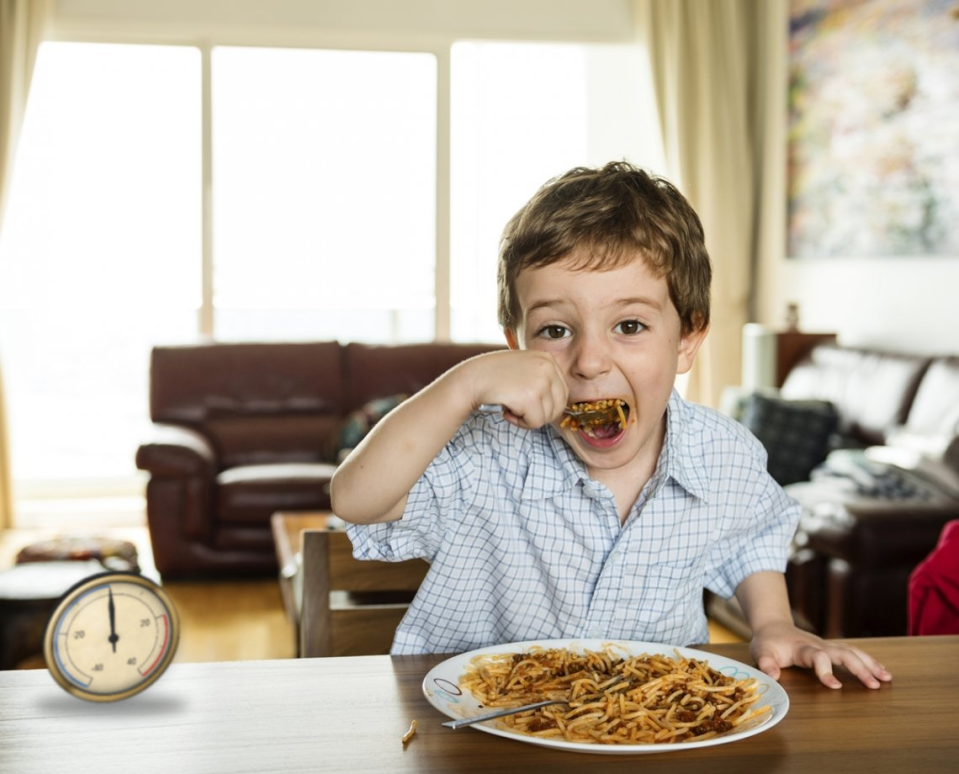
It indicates **0** °C
